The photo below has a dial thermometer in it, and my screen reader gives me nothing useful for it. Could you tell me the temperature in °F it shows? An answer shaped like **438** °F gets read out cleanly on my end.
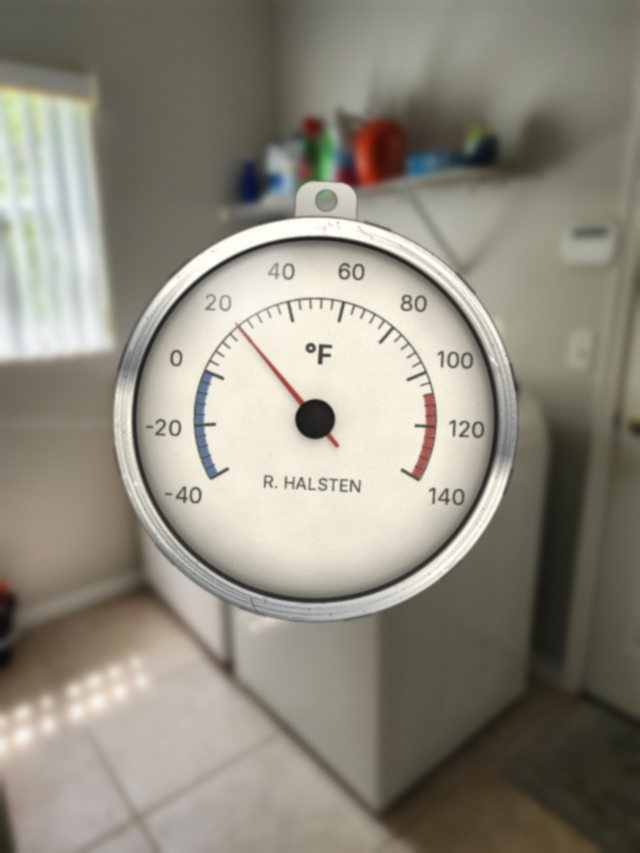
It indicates **20** °F
